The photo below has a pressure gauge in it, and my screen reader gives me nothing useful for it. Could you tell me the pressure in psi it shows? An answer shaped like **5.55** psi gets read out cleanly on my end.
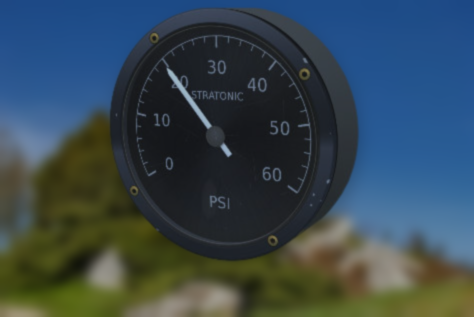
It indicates **20** psi
